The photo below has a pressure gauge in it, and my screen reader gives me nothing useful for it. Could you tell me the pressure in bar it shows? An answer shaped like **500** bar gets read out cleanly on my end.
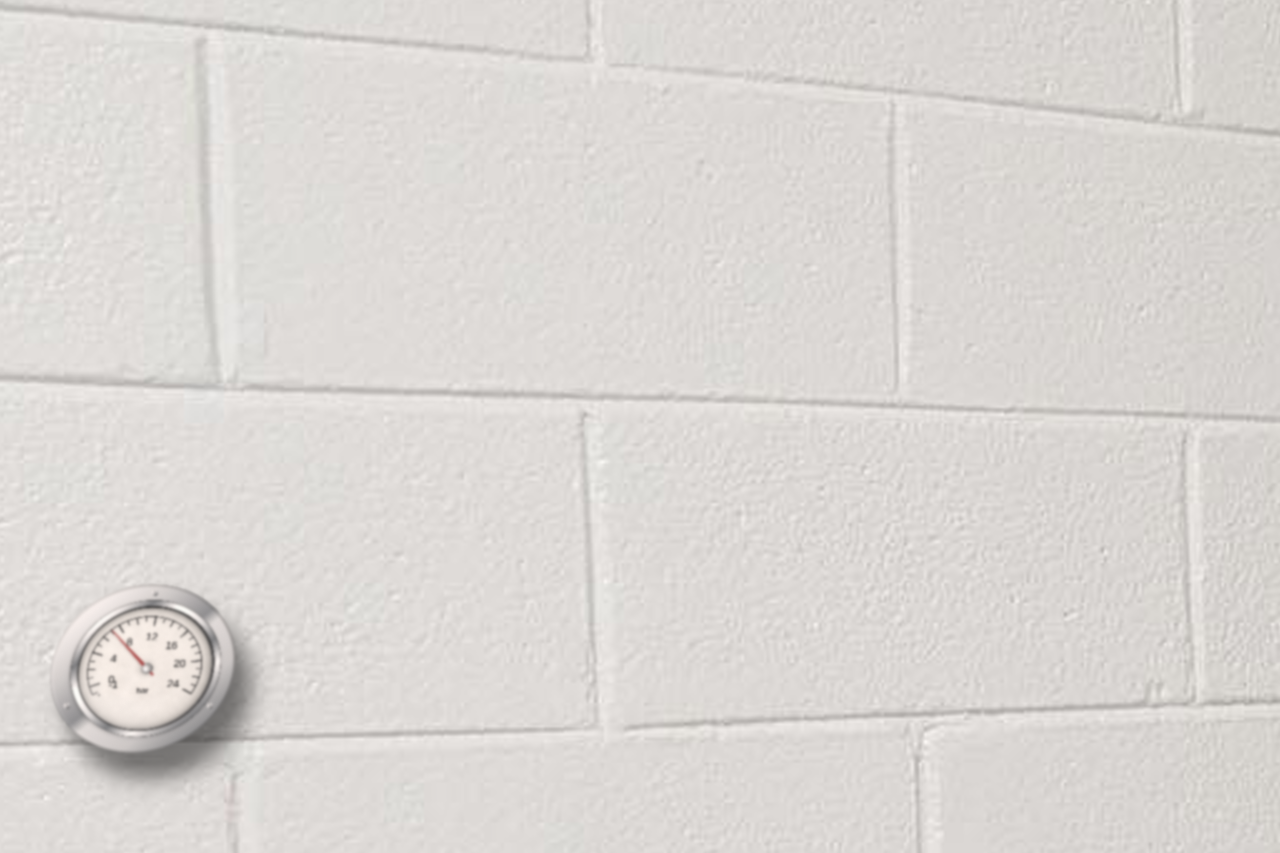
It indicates **7** bar
